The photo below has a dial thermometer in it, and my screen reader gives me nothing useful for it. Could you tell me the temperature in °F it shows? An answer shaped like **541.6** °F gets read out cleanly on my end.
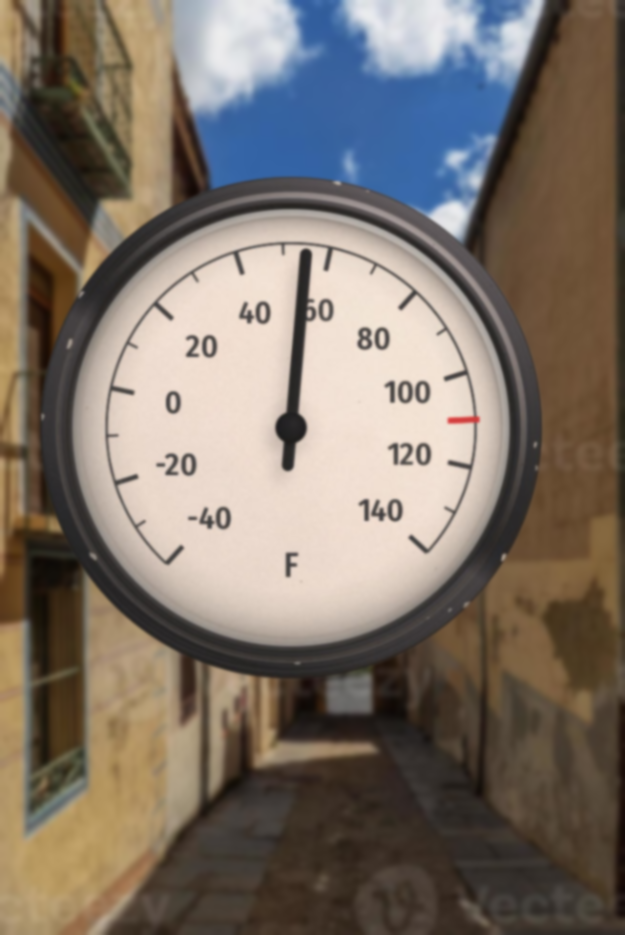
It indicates **55** °F
